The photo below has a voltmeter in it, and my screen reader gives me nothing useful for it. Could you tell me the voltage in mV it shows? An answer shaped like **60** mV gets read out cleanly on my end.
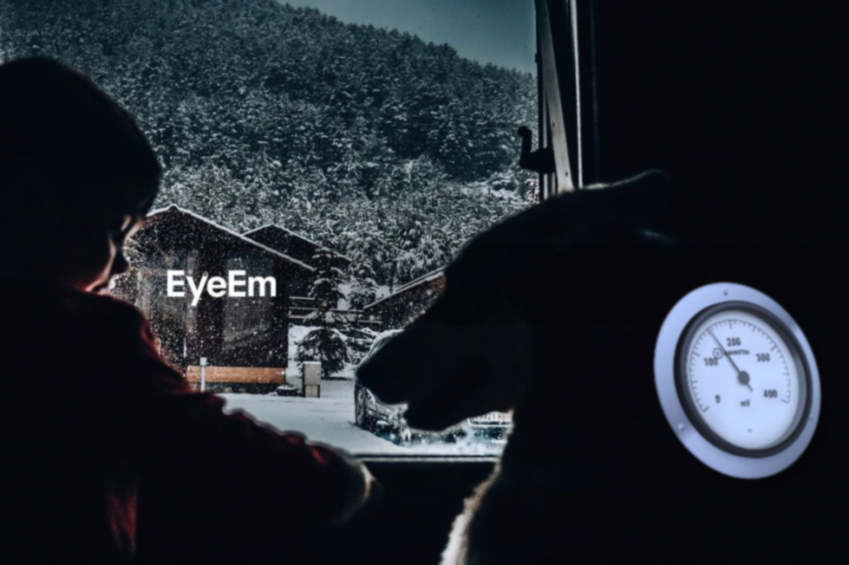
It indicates **150** mV
